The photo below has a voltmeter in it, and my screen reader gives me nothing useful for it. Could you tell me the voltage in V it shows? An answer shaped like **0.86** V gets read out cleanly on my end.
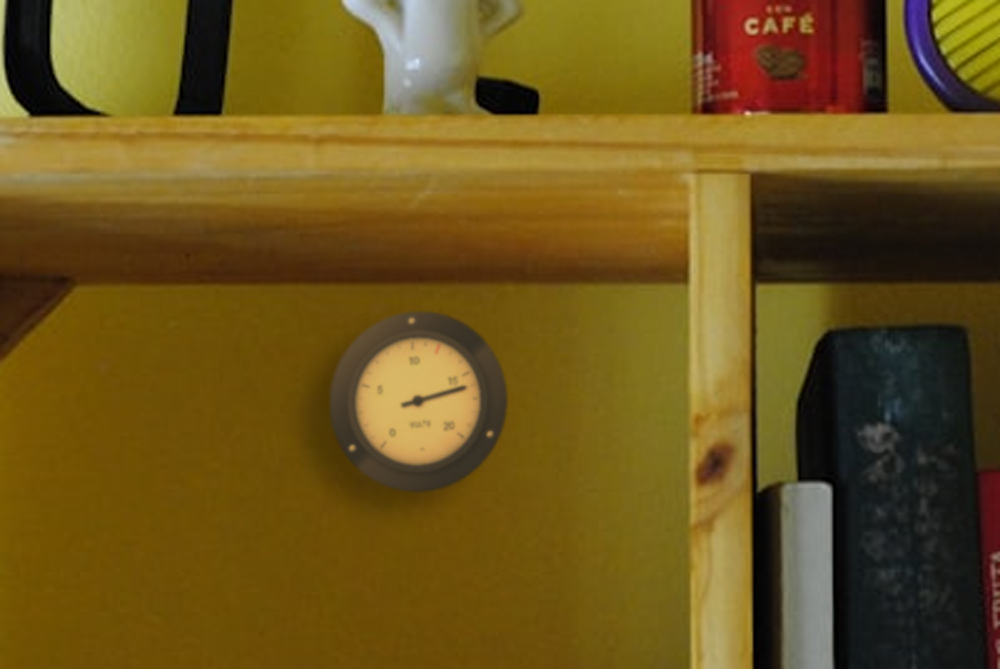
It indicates **16** V
